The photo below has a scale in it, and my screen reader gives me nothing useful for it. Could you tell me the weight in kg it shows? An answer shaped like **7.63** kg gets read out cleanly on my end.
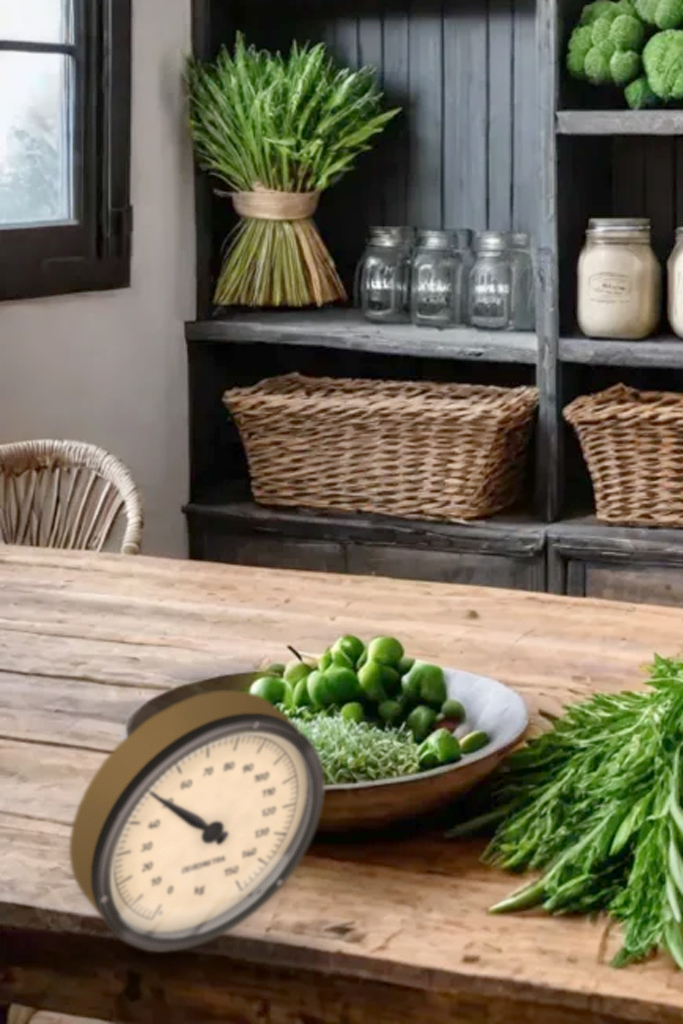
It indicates **50** kg
